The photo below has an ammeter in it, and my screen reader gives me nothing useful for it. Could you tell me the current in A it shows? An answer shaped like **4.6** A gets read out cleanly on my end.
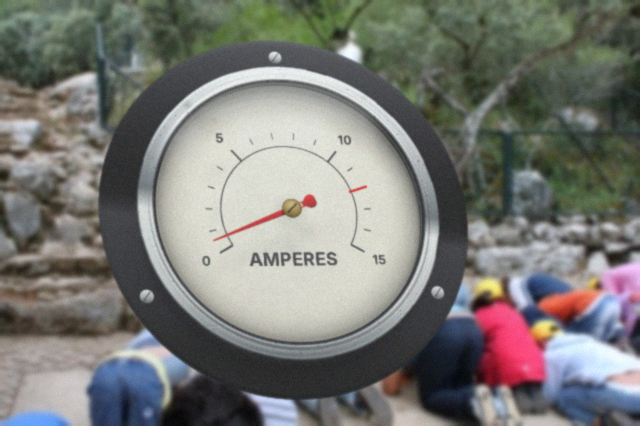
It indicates **0.5** A
